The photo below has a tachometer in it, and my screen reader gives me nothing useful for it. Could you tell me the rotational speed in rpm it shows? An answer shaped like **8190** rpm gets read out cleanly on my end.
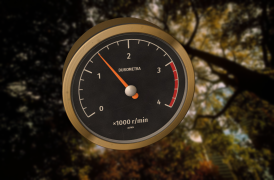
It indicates **1400** rpm
